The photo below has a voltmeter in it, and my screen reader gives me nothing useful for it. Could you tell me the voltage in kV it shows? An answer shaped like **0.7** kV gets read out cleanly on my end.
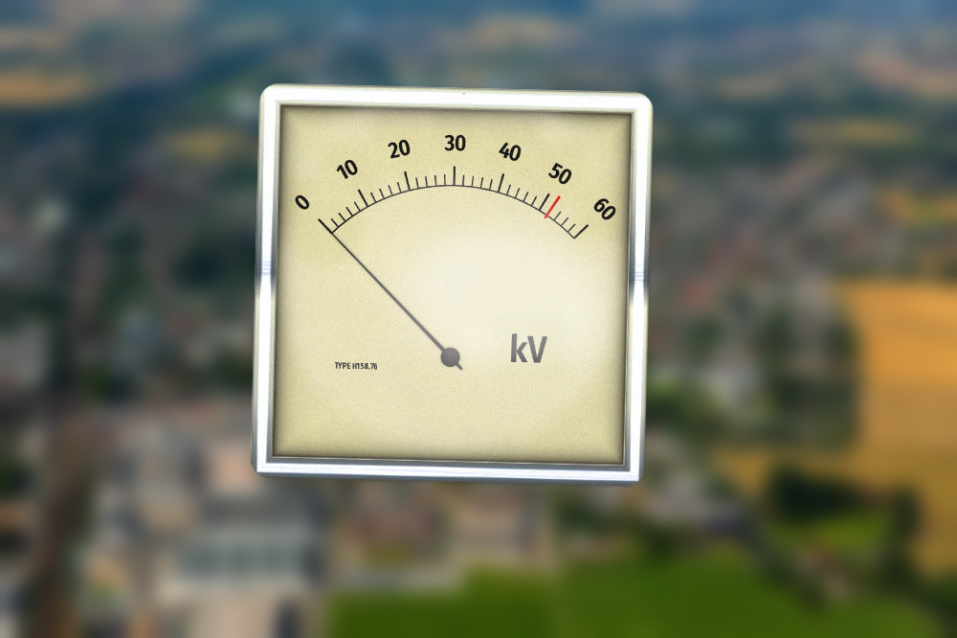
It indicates **0** kV
